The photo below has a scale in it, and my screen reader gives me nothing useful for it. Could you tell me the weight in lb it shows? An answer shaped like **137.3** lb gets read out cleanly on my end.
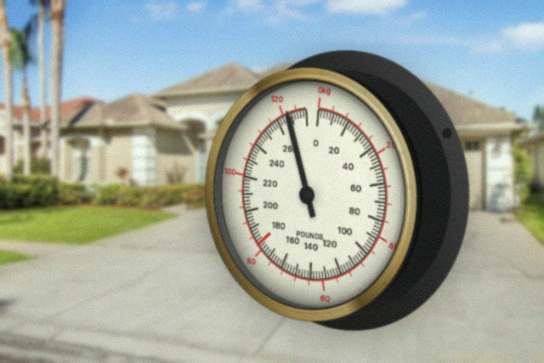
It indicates **270** lb
